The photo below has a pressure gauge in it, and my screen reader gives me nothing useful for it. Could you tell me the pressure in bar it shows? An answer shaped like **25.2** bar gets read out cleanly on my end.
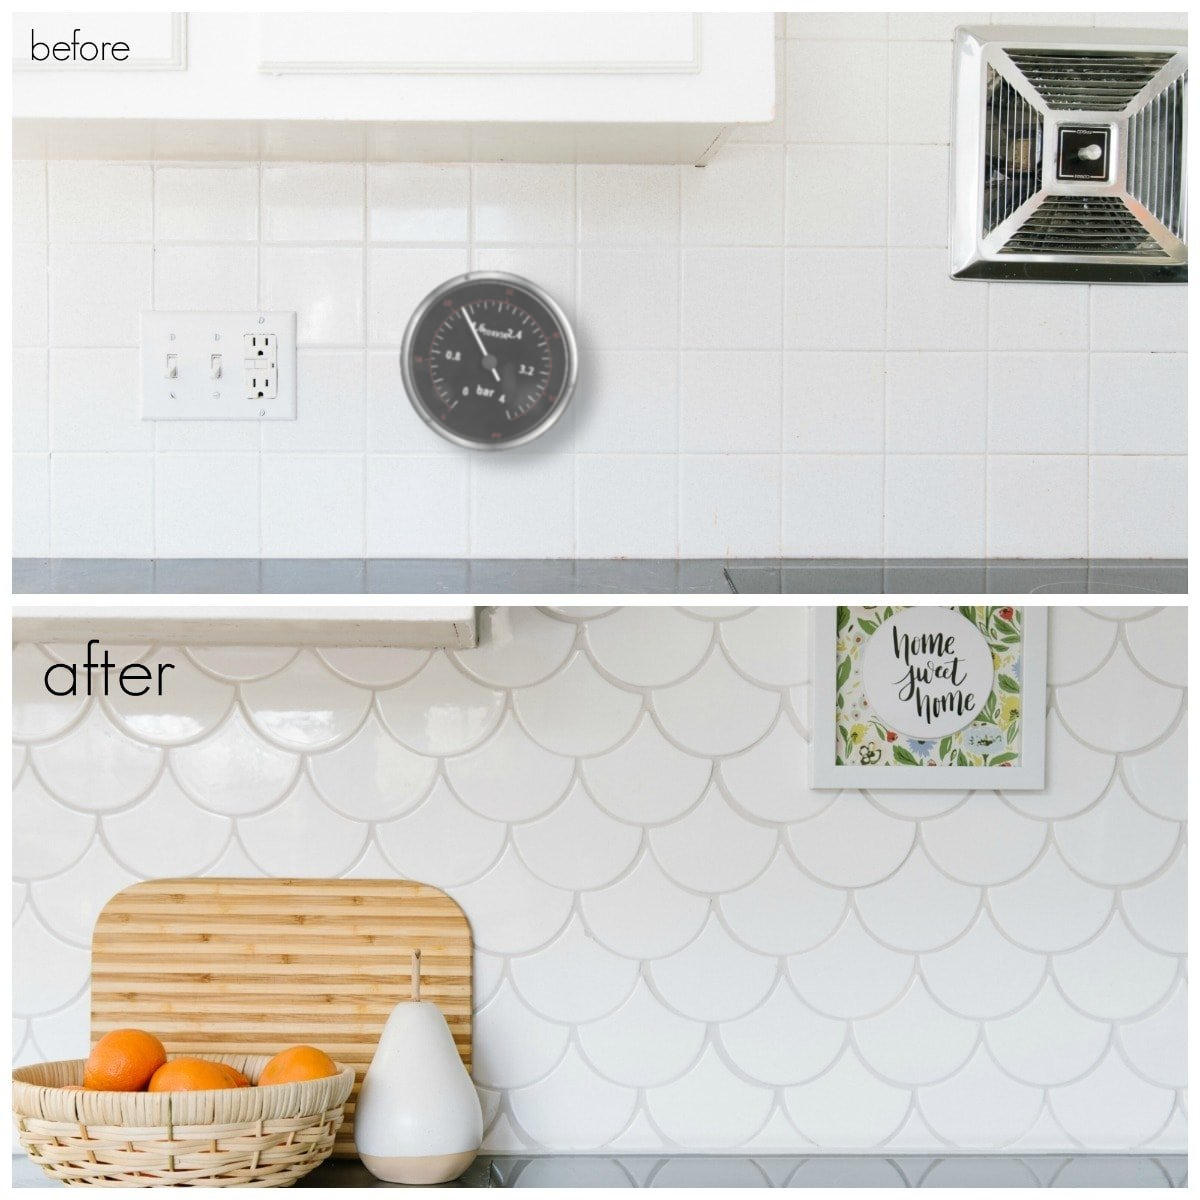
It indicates **1.5** bar
